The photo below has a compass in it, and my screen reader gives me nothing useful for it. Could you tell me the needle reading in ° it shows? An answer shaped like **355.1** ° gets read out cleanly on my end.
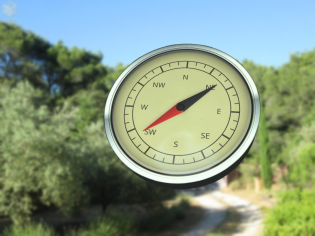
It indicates **230** °
